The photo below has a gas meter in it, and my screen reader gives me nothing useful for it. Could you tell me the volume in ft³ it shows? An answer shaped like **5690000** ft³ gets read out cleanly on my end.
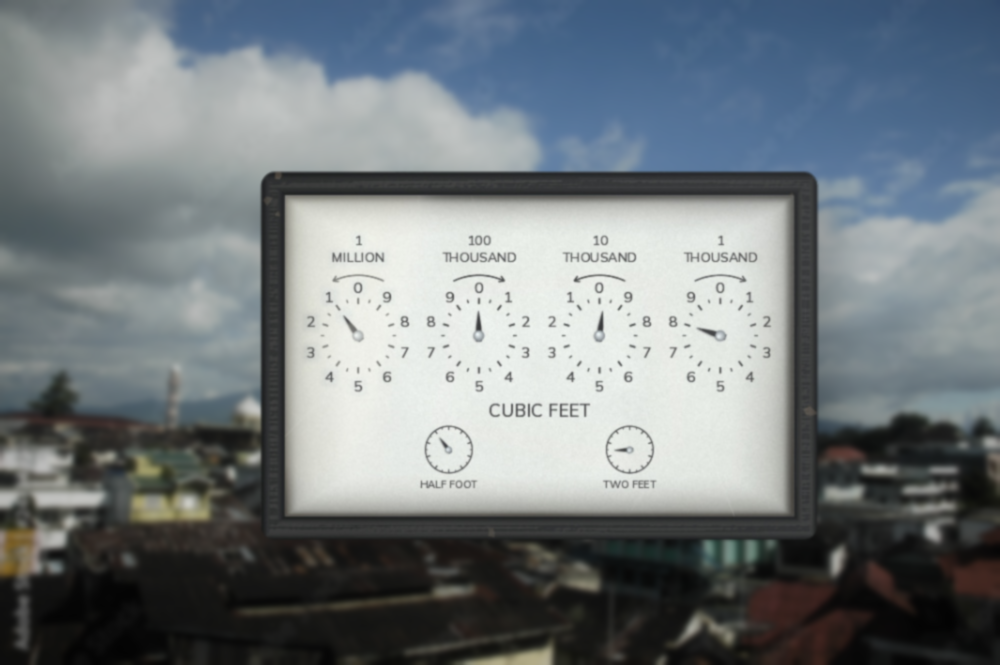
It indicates **99800** ft³
